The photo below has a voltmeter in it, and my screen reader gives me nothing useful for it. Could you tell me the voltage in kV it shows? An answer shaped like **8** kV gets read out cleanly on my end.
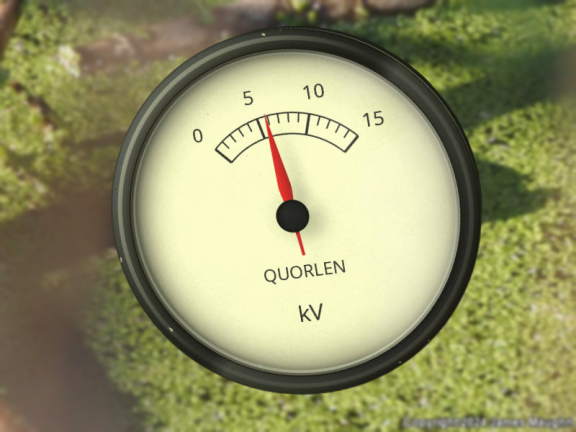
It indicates **6** kV
